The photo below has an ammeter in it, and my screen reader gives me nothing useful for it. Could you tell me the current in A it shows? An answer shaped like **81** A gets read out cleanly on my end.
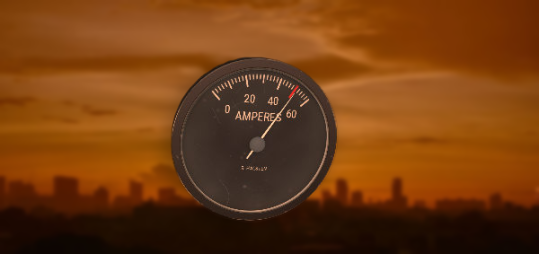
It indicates **50** A
